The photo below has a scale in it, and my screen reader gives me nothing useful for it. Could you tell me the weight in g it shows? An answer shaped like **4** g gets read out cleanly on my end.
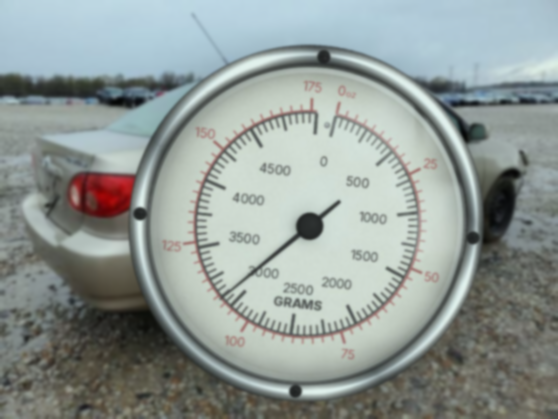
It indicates **3100** g
